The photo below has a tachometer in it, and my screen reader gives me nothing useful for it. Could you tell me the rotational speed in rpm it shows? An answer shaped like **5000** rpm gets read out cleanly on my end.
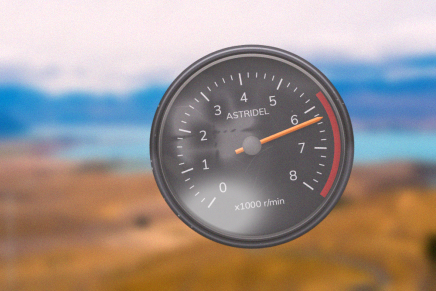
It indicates **6300** rpm
